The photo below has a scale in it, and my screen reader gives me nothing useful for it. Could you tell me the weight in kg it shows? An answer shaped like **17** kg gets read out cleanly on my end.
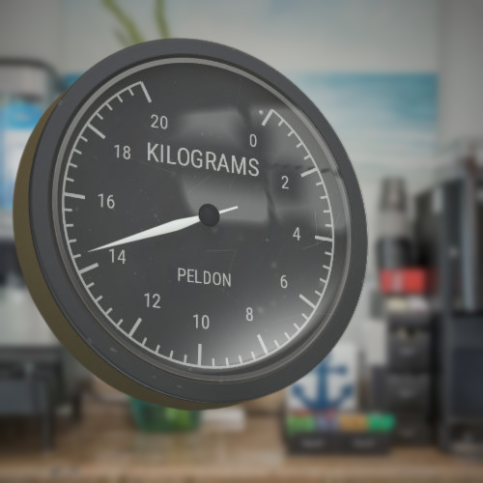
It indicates **14.4** kg
